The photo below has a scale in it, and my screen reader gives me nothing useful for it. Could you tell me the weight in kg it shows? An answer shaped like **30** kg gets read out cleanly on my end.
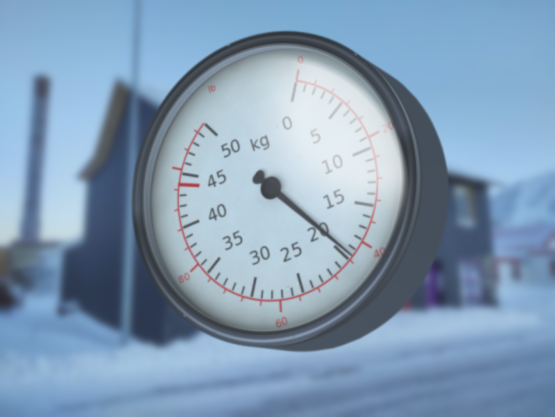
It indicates **19.5** kg
